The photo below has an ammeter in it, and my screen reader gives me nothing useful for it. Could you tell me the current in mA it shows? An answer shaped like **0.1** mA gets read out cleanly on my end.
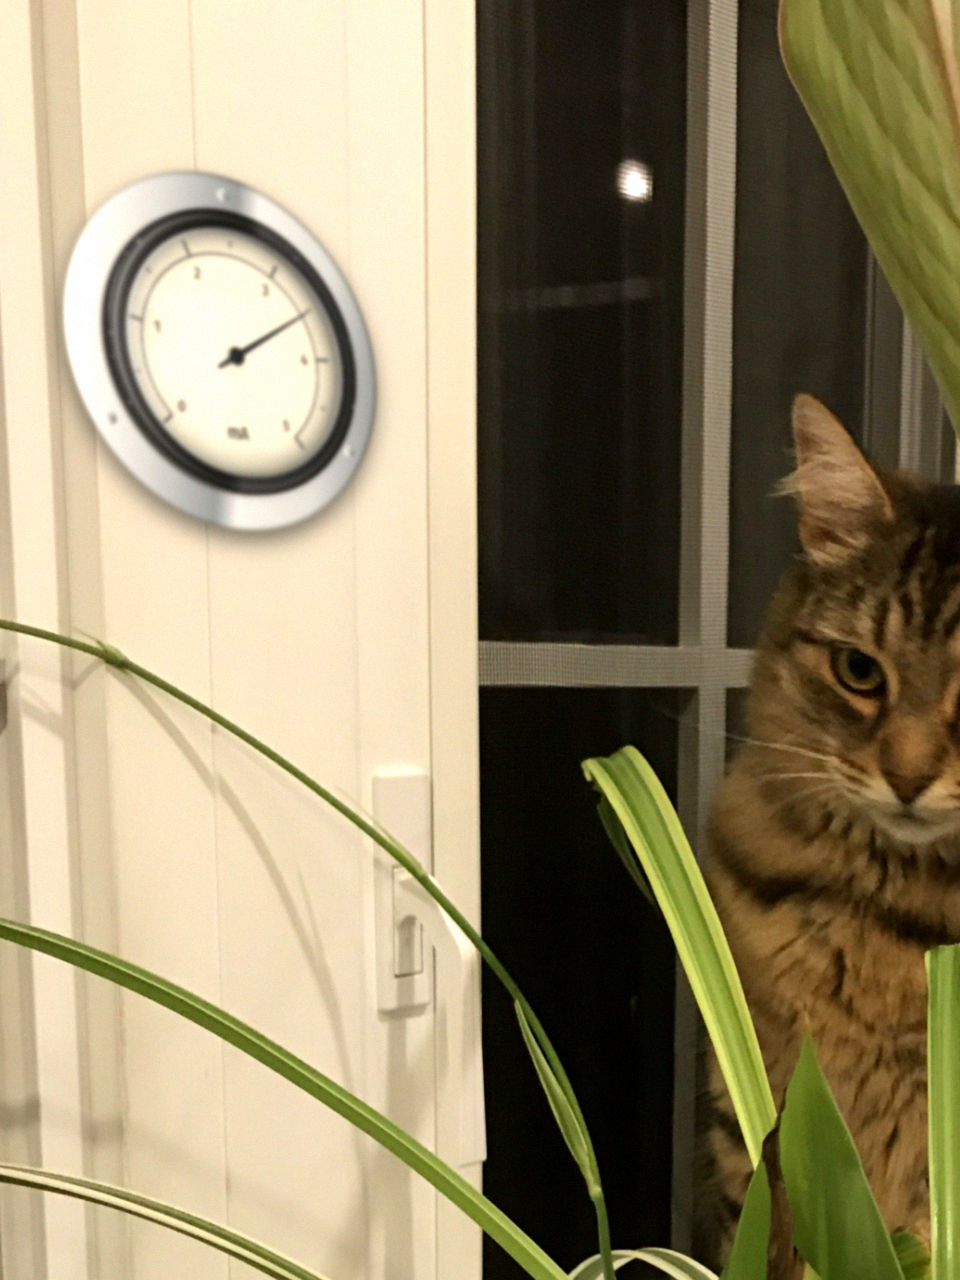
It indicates **3.5** mA
